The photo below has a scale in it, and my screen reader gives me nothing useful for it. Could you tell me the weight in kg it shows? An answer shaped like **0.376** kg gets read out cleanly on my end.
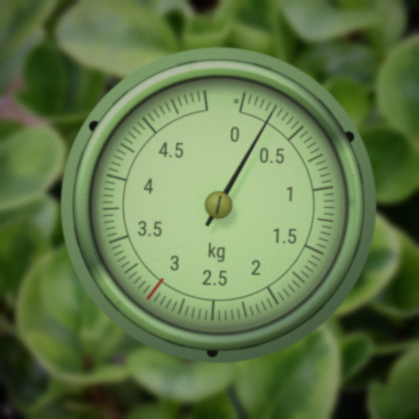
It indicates **0.25** kg
